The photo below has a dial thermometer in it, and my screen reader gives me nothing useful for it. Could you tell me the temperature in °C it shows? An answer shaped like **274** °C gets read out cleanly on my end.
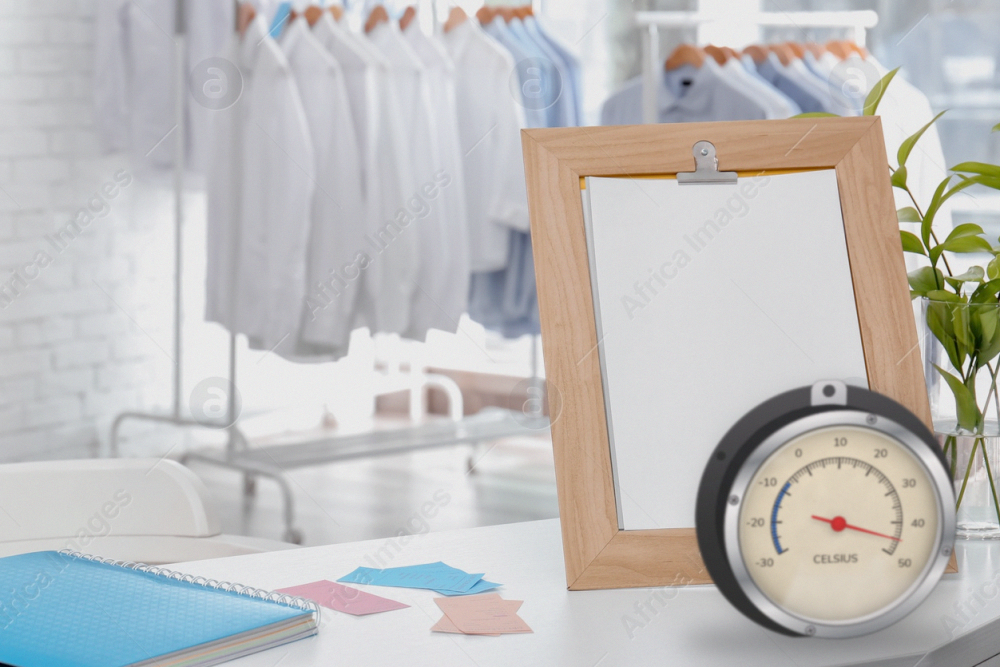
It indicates **45** °C
